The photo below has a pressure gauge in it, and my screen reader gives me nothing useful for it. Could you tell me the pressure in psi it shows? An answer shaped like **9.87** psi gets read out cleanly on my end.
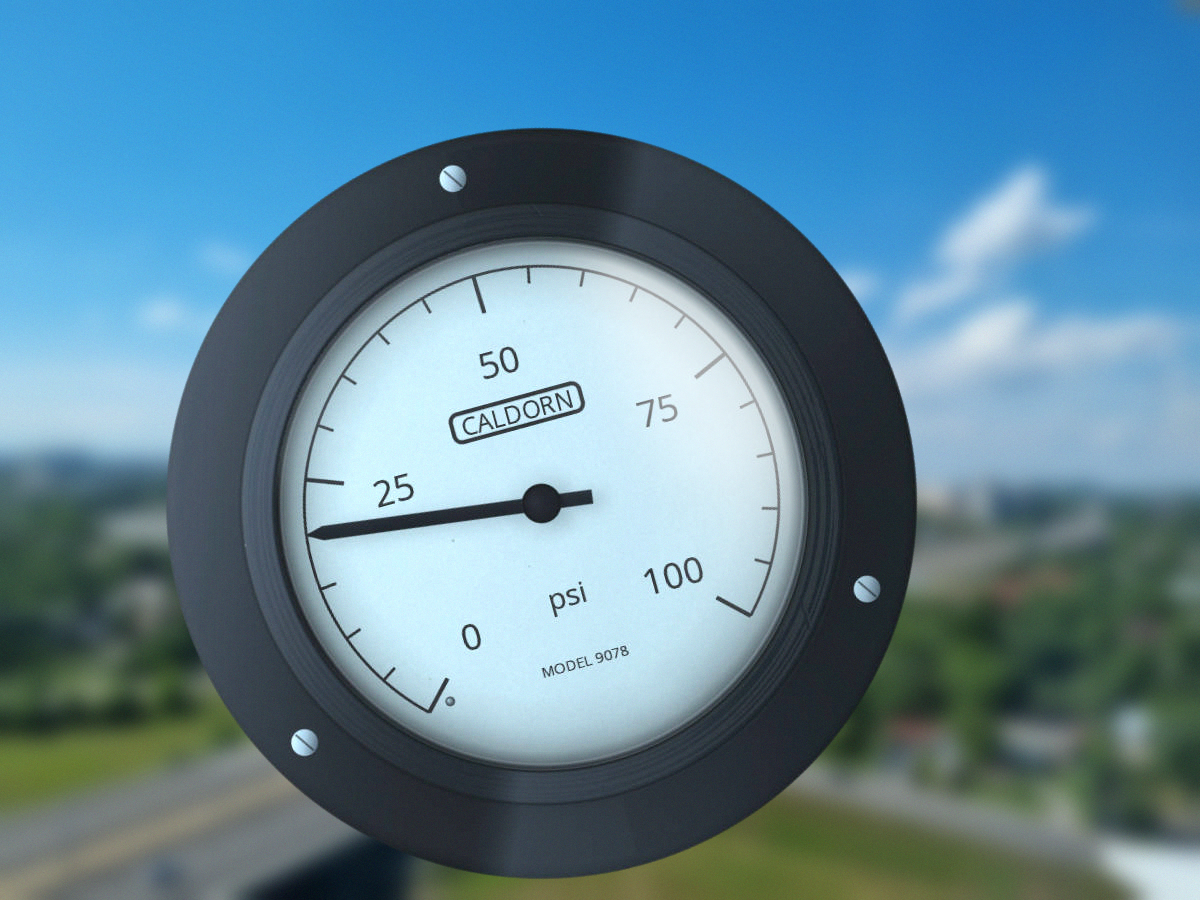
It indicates **20** psi
